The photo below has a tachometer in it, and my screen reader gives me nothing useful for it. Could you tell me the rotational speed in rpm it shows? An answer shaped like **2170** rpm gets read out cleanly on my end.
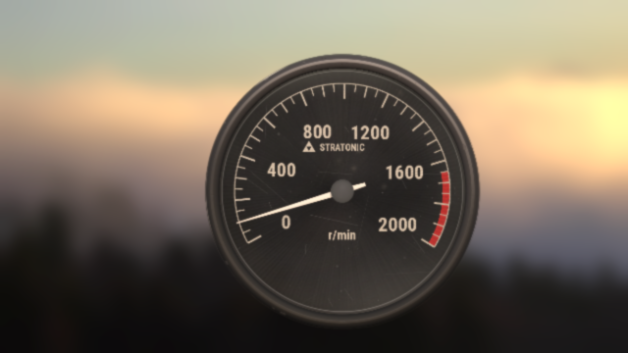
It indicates **100** rpm
